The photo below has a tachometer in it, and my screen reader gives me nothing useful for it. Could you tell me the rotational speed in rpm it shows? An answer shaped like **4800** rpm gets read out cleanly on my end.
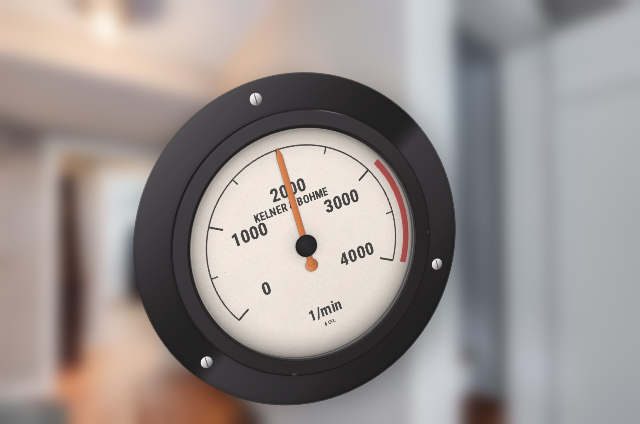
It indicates **2000** rpm
